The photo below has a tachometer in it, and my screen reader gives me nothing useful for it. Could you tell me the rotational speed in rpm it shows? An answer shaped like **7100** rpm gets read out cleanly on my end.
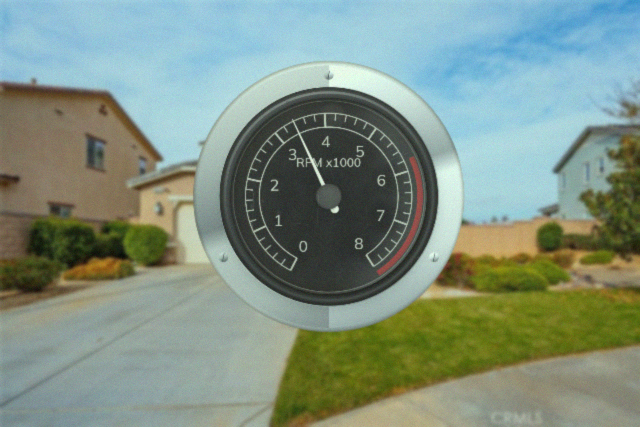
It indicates **3400** rpm
